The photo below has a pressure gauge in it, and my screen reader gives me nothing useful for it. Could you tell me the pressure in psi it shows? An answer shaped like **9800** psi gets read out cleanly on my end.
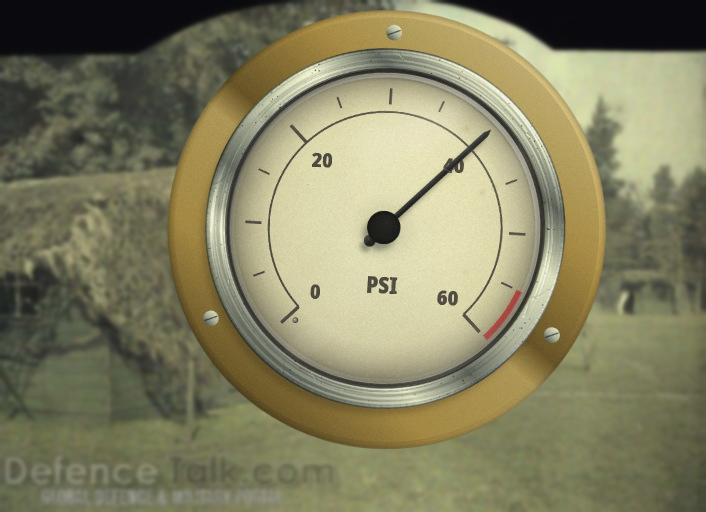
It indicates **40** psi
